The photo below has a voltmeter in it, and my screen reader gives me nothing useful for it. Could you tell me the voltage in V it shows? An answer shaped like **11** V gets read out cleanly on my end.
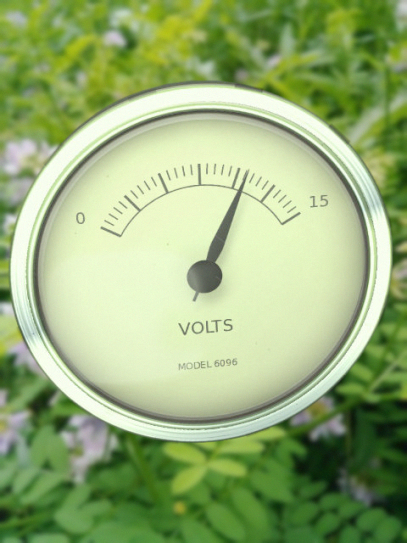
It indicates **10.5** V
